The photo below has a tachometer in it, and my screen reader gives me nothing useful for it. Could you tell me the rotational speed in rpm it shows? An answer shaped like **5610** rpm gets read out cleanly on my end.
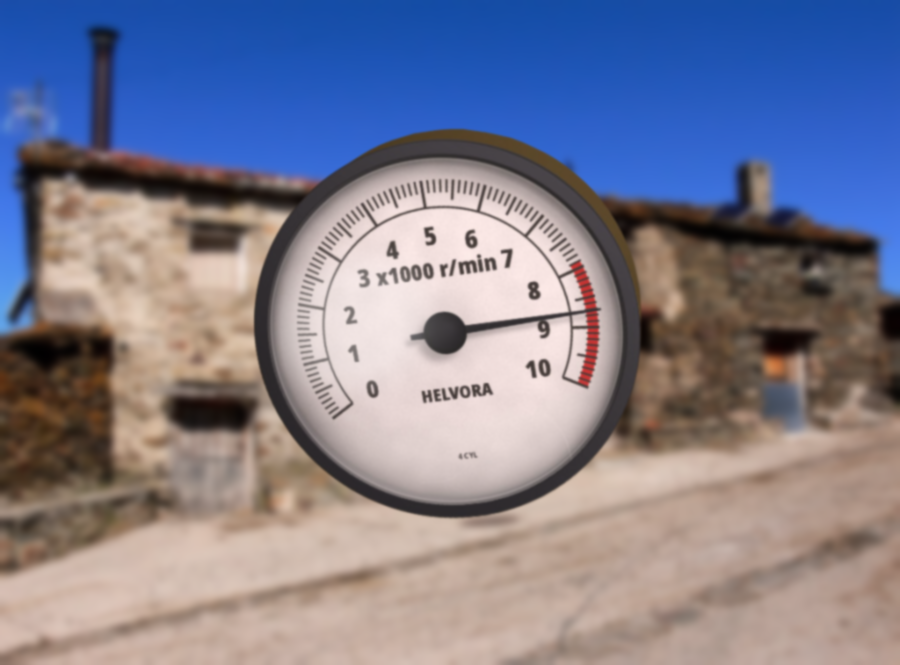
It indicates **8700** rpm
